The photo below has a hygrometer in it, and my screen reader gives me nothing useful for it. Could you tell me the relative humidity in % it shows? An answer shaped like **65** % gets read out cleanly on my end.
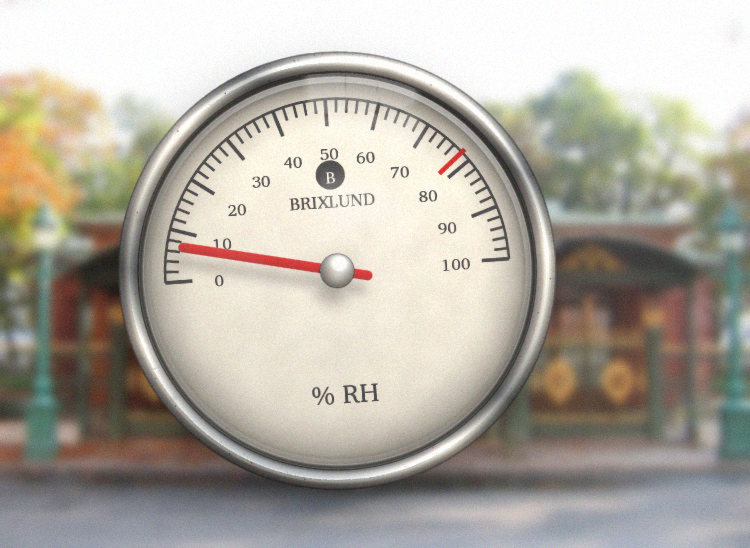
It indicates **7** %
